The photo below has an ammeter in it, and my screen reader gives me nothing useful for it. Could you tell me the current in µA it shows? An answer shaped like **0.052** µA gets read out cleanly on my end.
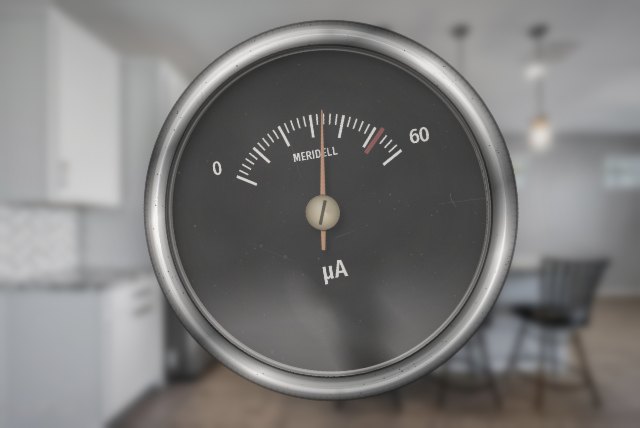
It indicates **34** µA
